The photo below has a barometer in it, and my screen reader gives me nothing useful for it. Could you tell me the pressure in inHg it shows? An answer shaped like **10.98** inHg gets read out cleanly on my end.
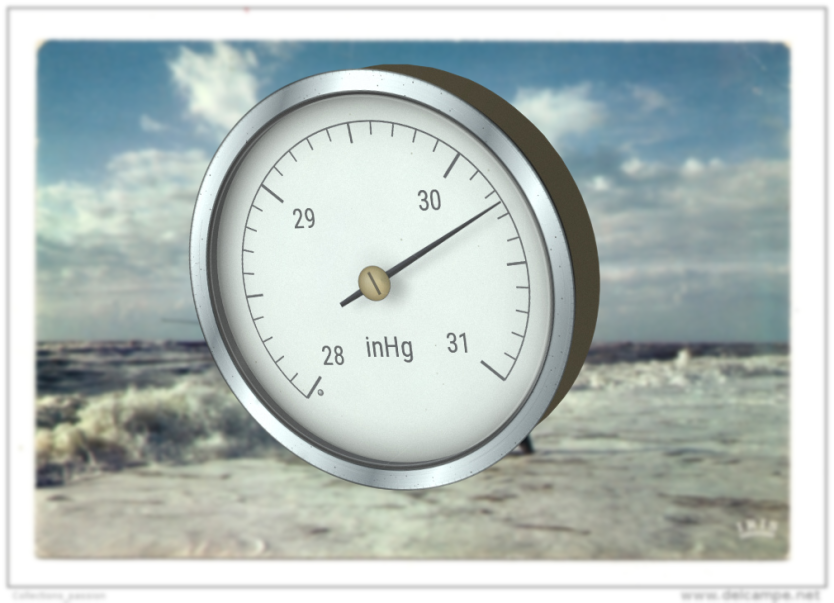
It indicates **30.25** inHg
